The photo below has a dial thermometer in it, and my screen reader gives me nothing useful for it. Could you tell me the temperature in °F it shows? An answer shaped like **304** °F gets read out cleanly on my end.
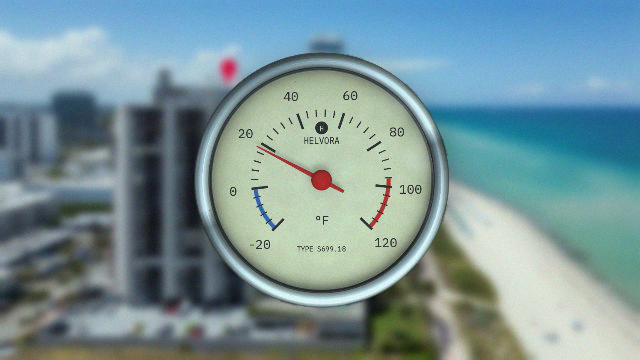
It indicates **18** °F
